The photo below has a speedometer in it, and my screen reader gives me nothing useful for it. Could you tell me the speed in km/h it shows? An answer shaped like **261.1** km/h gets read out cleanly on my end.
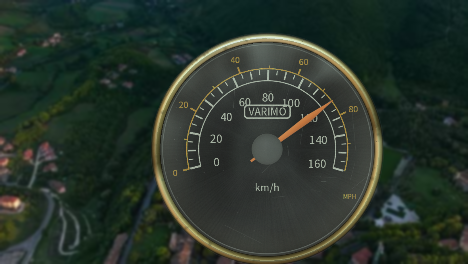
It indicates **120** km/h
